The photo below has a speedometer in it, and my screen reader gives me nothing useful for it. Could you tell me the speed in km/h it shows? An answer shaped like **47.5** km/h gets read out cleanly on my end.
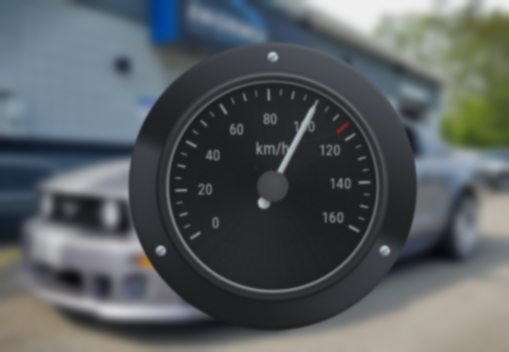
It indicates **100** km/h
